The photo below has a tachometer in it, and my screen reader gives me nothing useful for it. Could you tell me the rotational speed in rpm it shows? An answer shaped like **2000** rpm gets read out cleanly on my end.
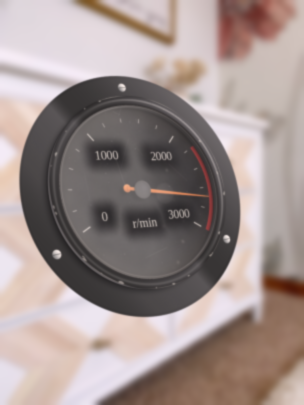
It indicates **2700** rpm
